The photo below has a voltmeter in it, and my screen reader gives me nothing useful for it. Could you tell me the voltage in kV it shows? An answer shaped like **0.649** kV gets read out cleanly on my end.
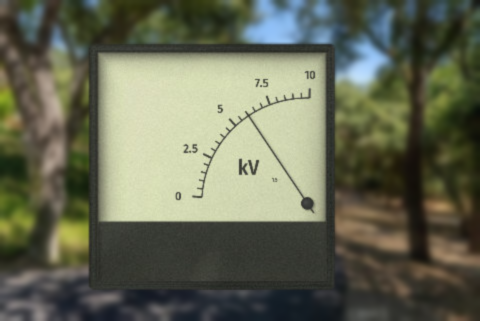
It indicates **6** kV
